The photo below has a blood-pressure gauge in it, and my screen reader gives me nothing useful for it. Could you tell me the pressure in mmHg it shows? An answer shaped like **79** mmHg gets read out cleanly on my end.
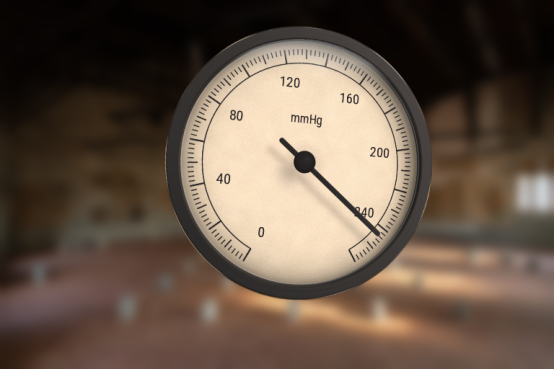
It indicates **244** mmHg
